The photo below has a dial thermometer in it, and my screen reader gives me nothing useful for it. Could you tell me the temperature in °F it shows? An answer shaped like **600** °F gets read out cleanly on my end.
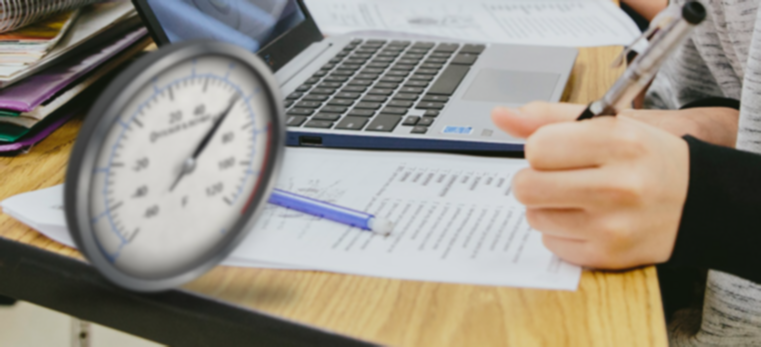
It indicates **60** °F
